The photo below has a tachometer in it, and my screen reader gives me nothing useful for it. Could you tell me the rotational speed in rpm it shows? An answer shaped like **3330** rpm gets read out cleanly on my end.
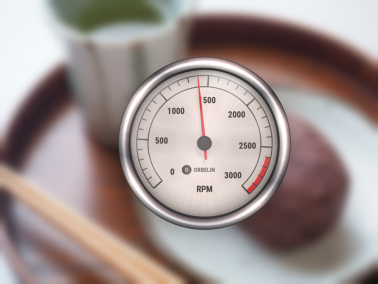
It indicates **1400** rpm
